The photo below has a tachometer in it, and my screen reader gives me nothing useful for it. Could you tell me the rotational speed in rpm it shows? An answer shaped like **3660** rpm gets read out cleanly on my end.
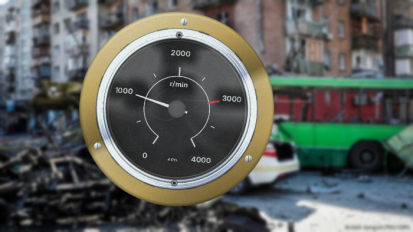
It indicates **1000** rpm
